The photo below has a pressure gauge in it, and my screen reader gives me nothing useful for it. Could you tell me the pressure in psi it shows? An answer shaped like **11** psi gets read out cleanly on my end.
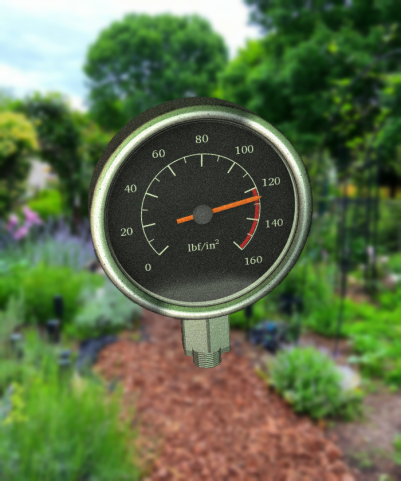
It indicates **125** psi
